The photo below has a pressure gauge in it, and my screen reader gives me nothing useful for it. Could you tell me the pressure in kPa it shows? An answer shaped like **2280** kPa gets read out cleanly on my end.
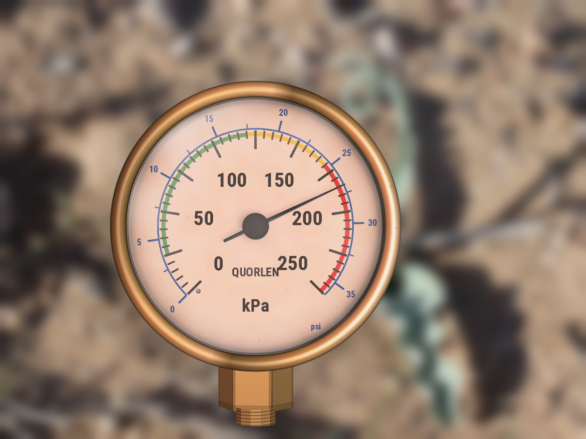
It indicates **185** kPa
